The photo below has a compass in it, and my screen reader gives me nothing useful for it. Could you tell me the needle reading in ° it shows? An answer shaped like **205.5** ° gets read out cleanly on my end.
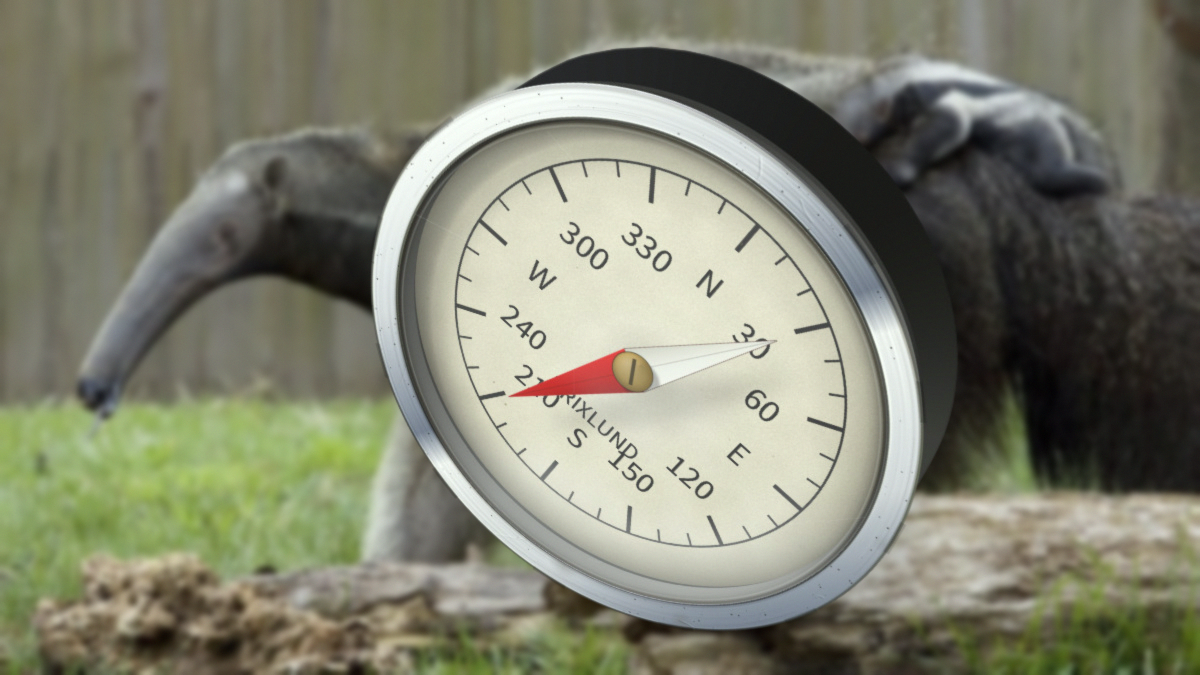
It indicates **210** °
